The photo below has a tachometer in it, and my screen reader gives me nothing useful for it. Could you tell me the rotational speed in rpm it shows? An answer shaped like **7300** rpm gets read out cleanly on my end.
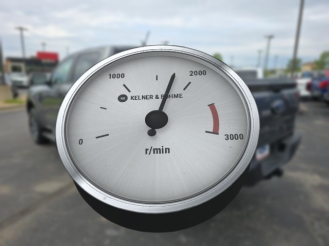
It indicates **1750** rpm
